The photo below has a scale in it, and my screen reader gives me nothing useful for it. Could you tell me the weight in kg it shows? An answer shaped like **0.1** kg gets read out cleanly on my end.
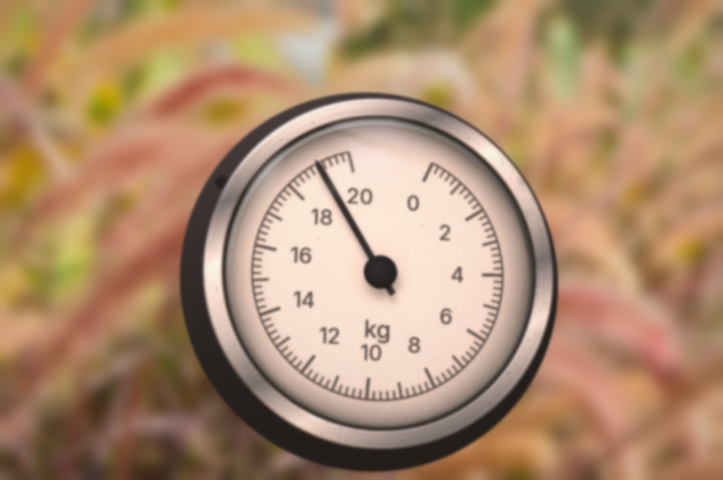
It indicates **19** kg
